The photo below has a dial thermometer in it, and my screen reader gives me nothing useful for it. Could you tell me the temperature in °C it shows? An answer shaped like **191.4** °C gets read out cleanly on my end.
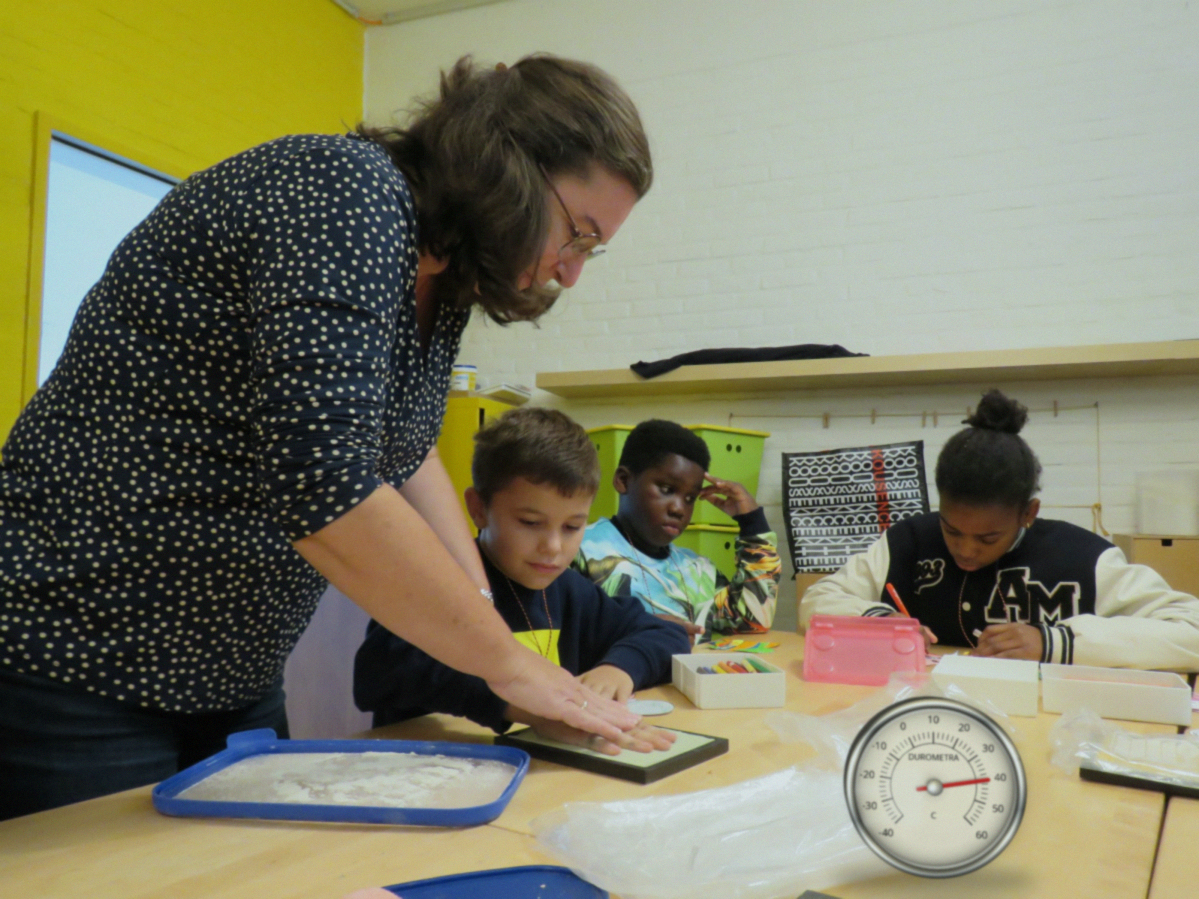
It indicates **40** °C
